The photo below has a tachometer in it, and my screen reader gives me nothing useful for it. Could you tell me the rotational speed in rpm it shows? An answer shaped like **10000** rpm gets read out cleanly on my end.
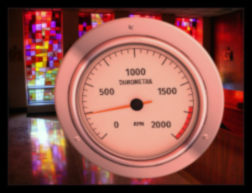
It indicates **250** rpm
